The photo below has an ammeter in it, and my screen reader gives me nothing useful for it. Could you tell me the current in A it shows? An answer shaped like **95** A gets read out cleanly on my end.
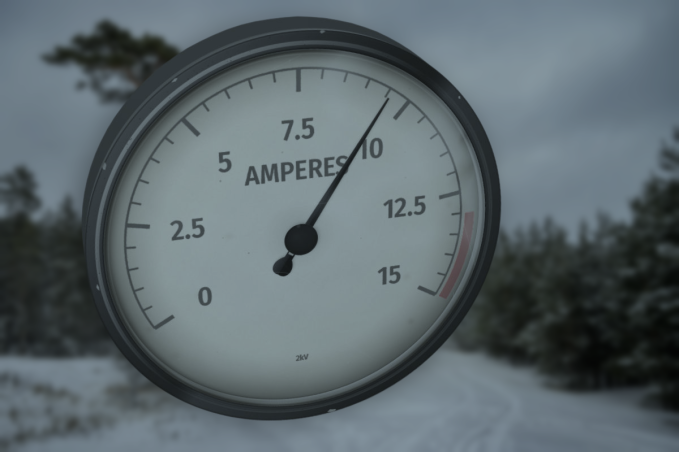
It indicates **9.5** A
